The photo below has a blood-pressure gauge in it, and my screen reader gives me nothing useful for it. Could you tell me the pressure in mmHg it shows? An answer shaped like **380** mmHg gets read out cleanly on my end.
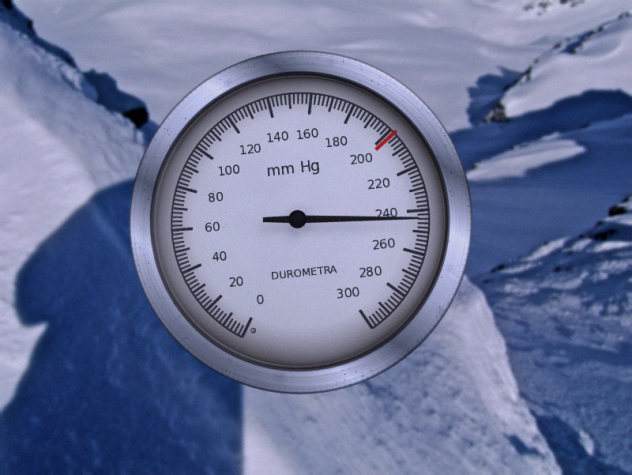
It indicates **244** mmHg
